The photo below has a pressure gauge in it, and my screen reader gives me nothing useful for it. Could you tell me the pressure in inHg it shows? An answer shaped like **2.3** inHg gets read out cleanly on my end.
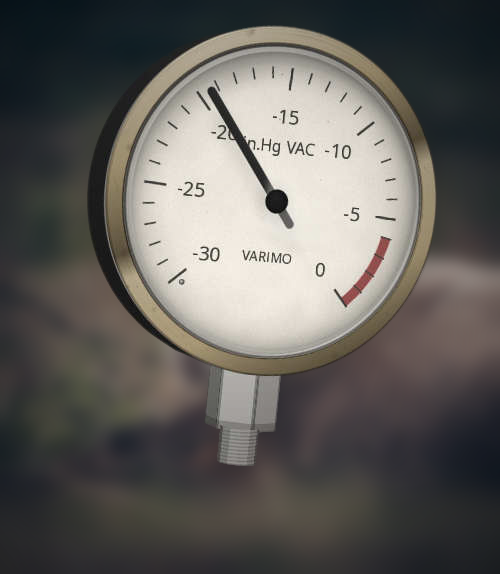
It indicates **-19.5** inHg
